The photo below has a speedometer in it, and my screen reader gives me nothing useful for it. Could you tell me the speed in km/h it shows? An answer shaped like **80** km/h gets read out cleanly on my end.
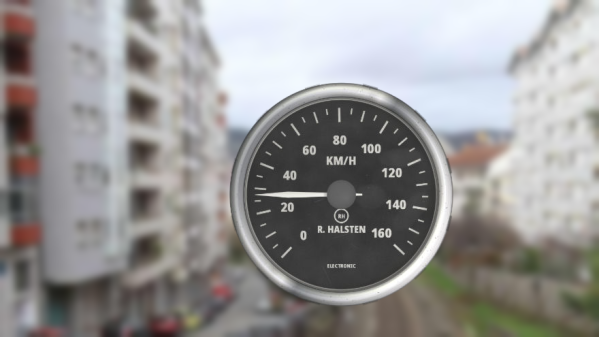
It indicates **27.5** km/h
